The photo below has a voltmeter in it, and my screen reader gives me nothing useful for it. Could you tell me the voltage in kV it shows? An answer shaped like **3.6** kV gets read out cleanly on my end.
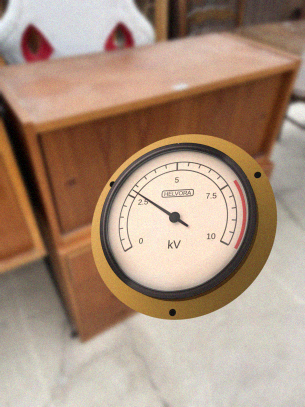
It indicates **2.75** kV
